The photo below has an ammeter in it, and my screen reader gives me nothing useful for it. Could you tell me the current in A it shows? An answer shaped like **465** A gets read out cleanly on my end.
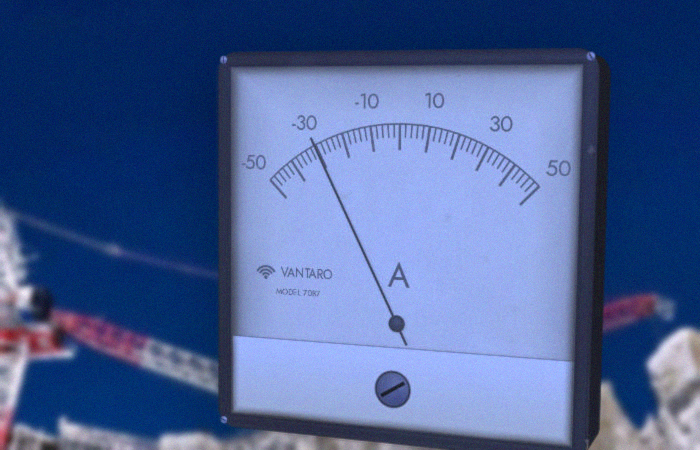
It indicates **-30** A
